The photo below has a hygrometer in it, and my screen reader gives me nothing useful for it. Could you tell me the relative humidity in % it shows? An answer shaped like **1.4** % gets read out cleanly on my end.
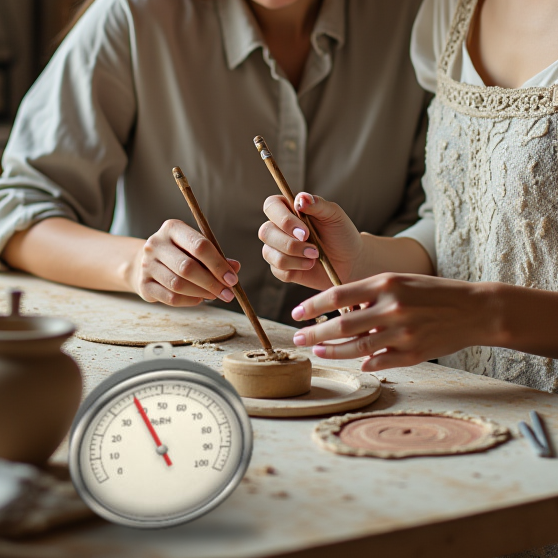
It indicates **40** %
